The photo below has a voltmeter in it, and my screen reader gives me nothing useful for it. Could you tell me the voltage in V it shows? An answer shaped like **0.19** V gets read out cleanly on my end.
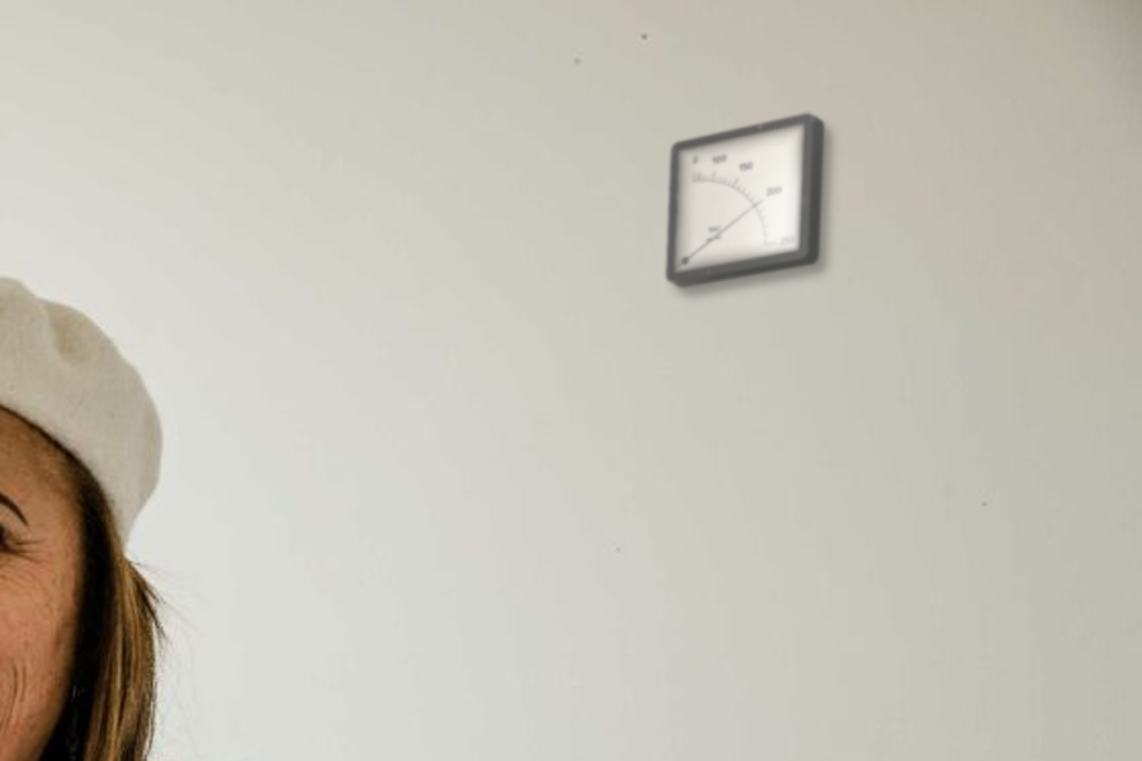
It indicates **200** V
